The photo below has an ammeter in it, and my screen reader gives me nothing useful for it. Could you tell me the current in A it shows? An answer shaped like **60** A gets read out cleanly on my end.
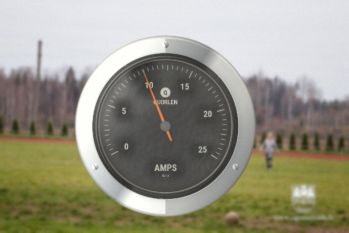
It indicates **10** A
